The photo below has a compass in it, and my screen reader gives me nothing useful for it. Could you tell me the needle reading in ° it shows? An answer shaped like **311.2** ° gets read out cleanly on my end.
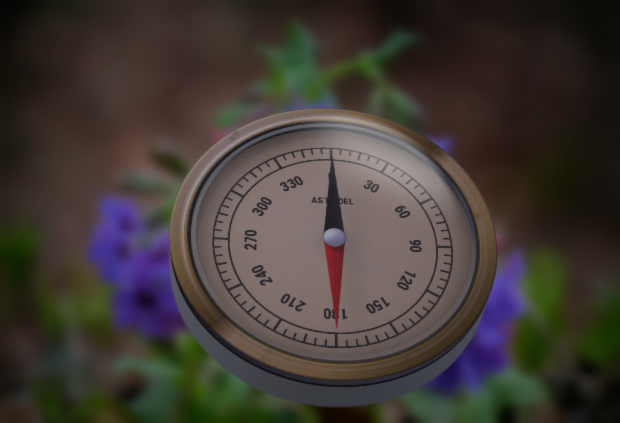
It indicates **180** °
